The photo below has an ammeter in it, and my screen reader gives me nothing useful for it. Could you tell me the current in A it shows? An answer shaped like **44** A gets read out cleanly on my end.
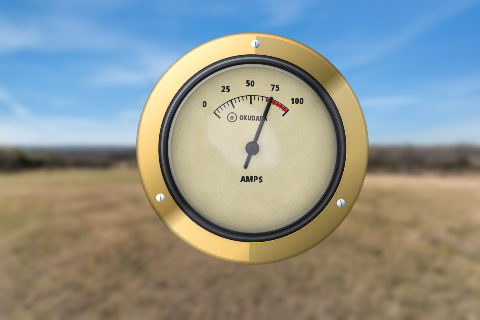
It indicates **75** A
